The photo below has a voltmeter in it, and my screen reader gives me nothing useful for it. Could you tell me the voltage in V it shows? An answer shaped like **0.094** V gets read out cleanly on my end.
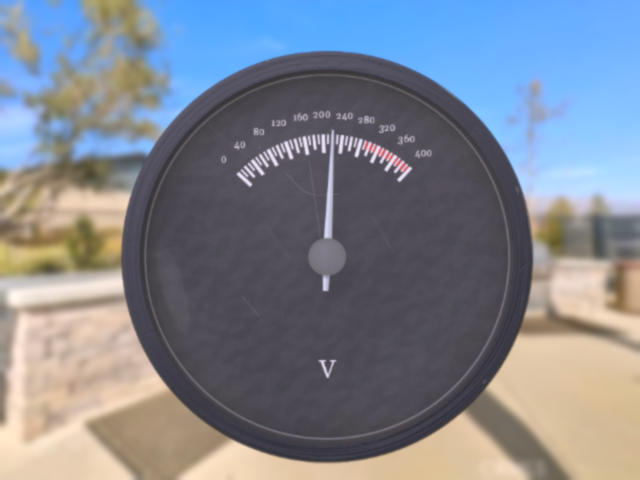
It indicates **220** V
